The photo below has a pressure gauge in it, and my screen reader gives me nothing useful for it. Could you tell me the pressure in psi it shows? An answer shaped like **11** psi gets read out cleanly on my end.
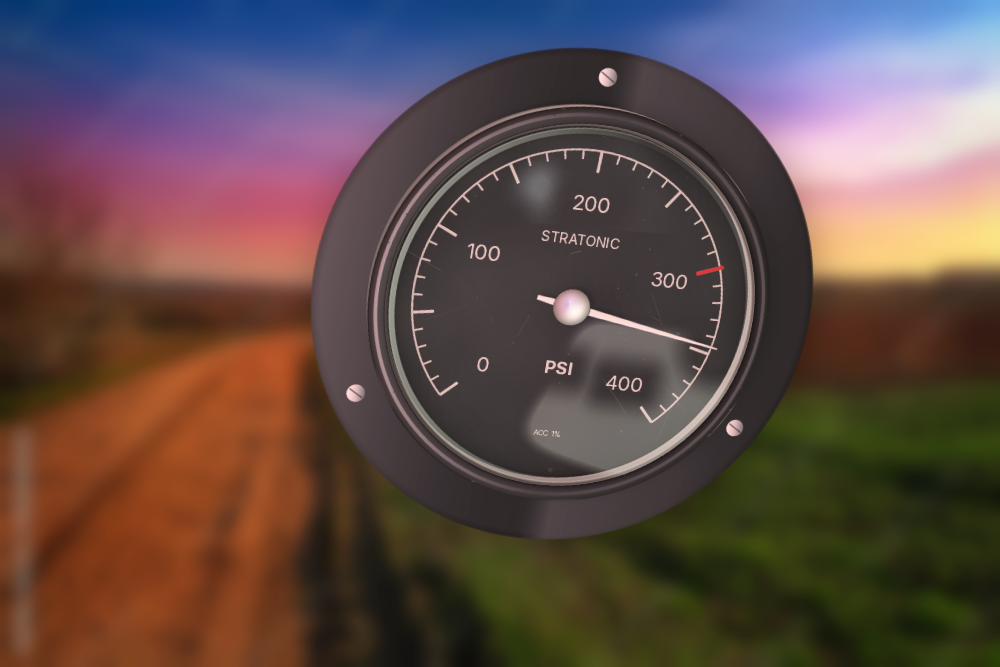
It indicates **345** psi
